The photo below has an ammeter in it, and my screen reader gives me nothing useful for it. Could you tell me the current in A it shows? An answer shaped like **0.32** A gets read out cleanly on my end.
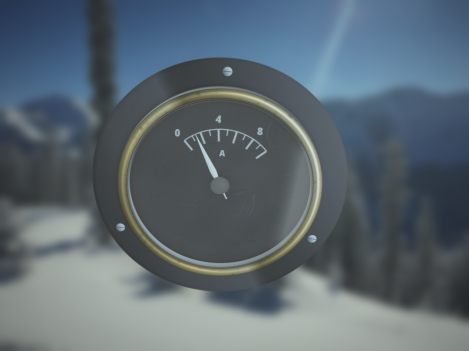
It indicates **1.5** A
